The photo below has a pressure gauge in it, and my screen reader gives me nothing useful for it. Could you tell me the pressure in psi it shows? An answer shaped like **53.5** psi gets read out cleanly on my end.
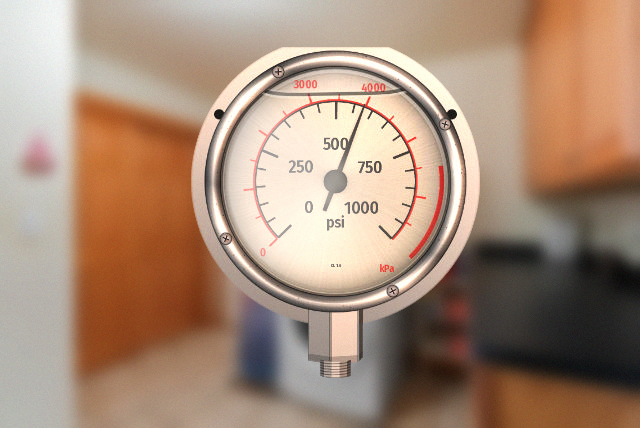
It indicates **575** psi
